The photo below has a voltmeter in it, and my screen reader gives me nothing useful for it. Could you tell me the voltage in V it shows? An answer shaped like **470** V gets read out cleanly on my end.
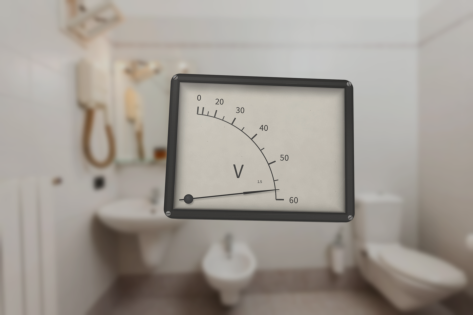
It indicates **57.5** V
